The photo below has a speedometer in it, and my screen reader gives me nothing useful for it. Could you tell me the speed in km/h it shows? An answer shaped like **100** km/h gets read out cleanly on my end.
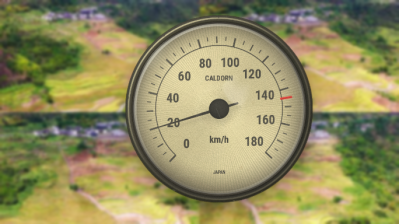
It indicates **20** km/h
